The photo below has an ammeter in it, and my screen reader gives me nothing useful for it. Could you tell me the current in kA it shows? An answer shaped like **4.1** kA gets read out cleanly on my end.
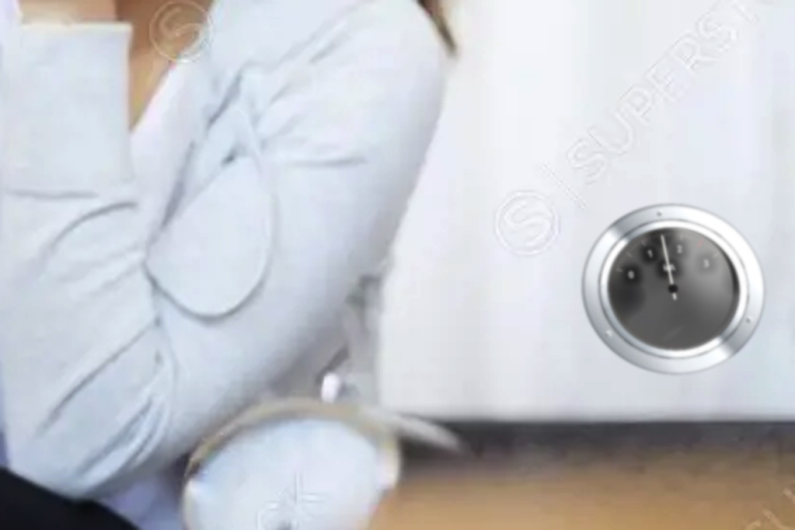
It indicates **1.5** kA
